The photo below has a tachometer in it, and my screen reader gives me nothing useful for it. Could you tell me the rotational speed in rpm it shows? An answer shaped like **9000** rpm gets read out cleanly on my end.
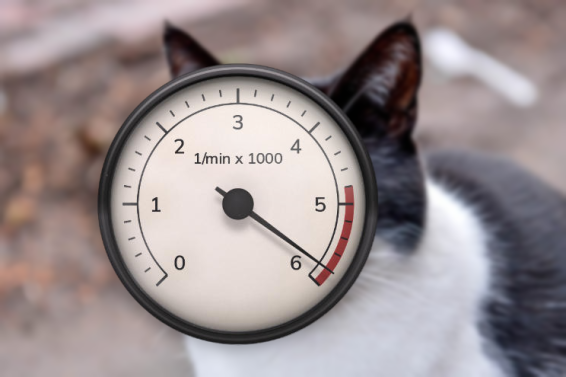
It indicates **5800** rpm
